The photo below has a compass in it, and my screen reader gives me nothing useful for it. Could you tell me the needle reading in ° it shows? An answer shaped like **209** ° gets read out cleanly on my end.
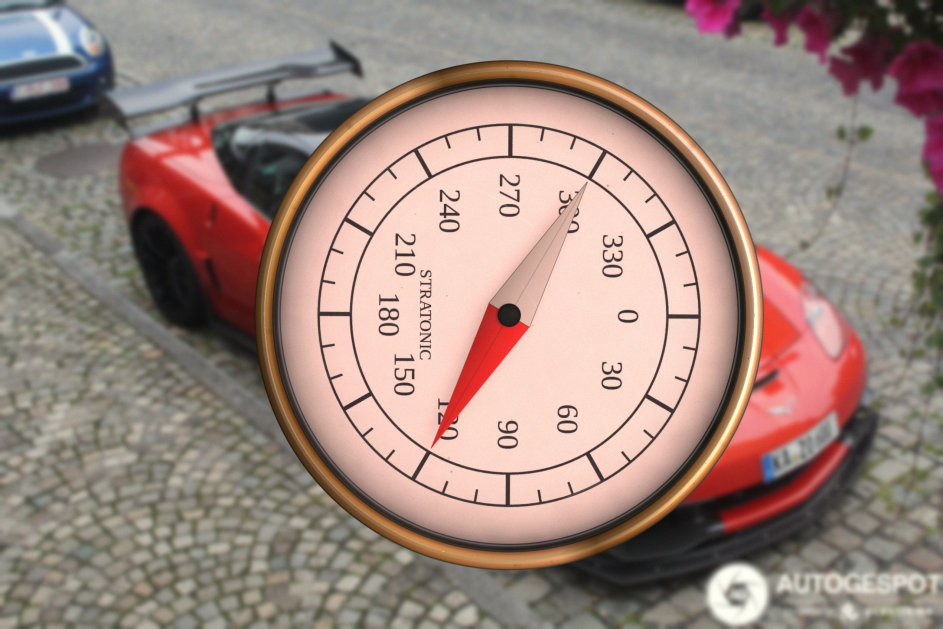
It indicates **120** °
